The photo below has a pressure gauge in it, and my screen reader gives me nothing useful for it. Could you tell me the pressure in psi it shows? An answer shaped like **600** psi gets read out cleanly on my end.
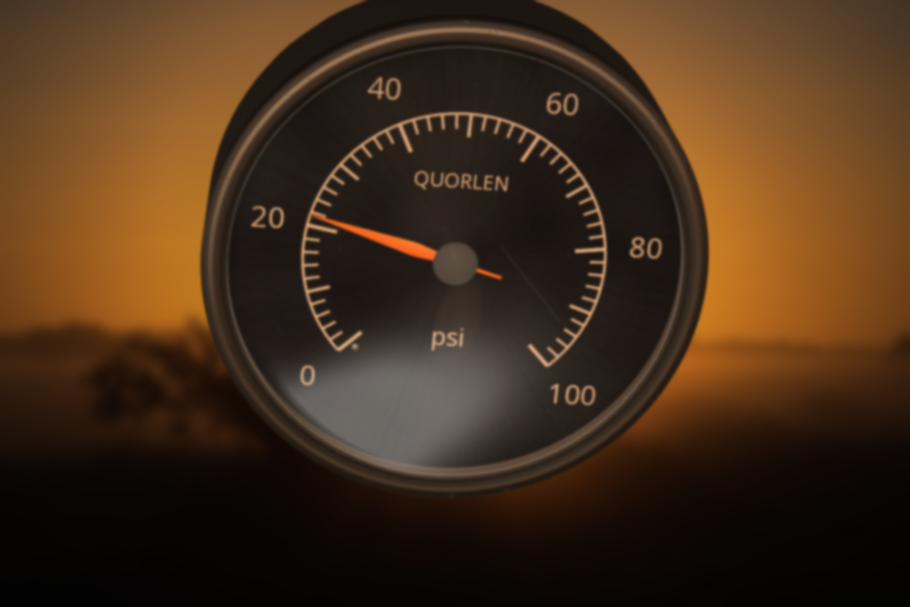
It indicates **22** psi
